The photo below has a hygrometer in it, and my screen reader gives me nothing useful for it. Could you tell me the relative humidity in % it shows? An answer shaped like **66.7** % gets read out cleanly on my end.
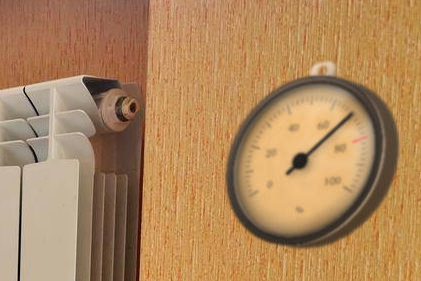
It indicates **70** %
